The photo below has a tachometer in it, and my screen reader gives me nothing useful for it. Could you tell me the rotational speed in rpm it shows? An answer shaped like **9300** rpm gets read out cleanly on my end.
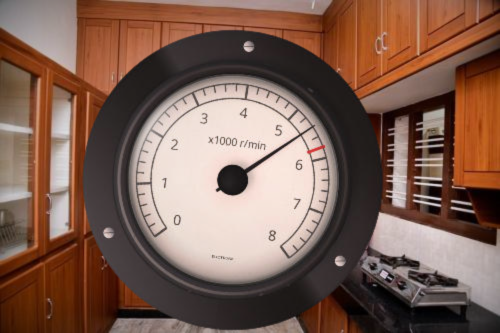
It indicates **5400** rpm
